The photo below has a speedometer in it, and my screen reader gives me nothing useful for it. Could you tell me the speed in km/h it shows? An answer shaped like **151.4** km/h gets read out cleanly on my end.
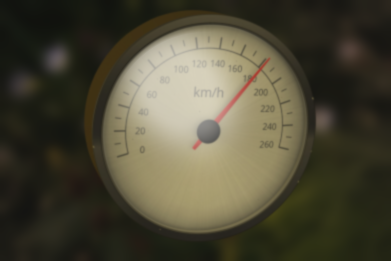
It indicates **180** km/h
